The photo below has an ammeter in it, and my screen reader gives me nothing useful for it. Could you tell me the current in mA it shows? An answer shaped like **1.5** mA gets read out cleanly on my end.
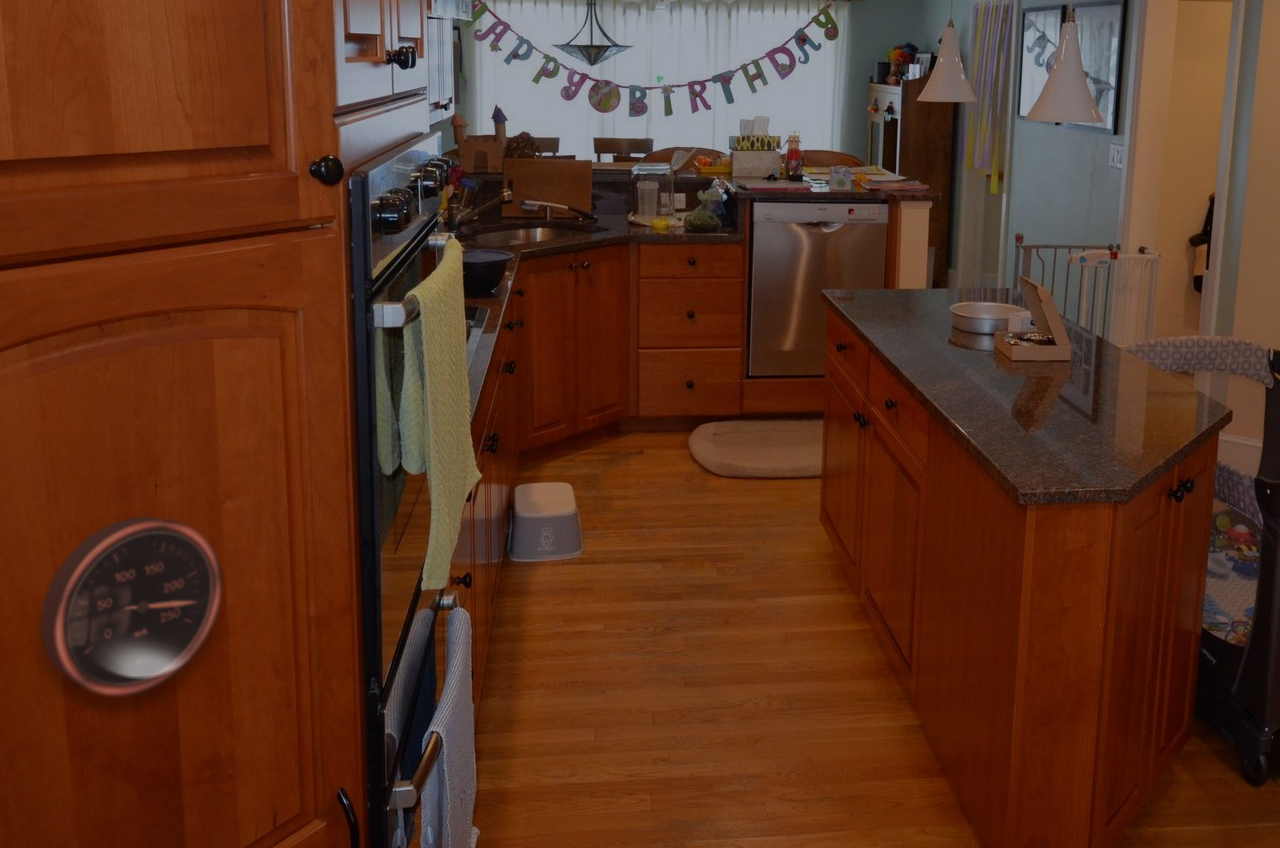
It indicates **230** mA
